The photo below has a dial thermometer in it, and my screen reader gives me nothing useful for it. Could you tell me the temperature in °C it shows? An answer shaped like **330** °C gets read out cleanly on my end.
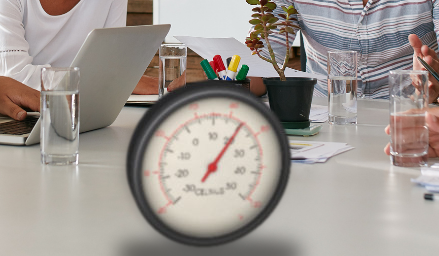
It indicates **20** °C
